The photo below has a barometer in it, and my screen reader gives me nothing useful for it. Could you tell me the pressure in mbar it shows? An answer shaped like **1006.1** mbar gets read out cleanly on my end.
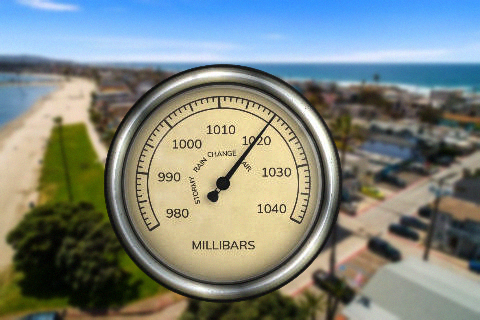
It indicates **1020** mbar
